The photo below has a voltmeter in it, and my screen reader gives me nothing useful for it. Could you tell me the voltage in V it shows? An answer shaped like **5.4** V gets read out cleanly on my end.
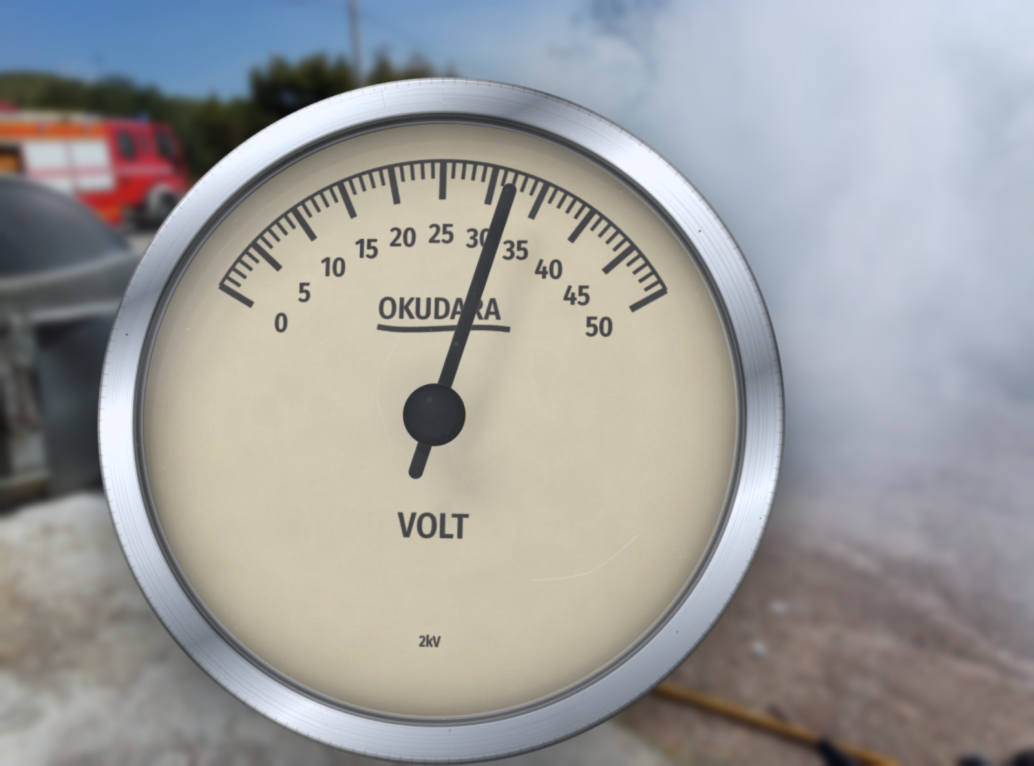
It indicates **32** V
